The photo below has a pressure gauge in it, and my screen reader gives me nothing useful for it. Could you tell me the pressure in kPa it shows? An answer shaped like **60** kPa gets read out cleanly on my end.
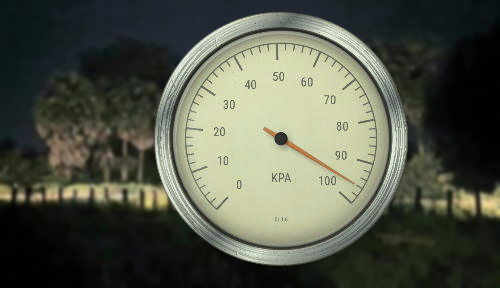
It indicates **96** kPa
